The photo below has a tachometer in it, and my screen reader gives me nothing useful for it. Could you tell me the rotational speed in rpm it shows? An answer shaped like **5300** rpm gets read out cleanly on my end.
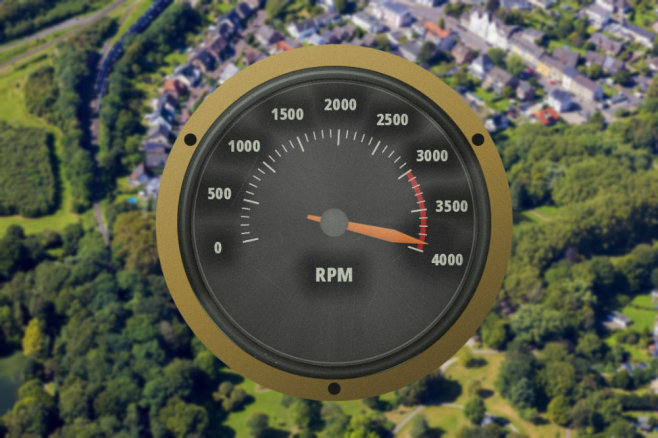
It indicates **3900** rpm
